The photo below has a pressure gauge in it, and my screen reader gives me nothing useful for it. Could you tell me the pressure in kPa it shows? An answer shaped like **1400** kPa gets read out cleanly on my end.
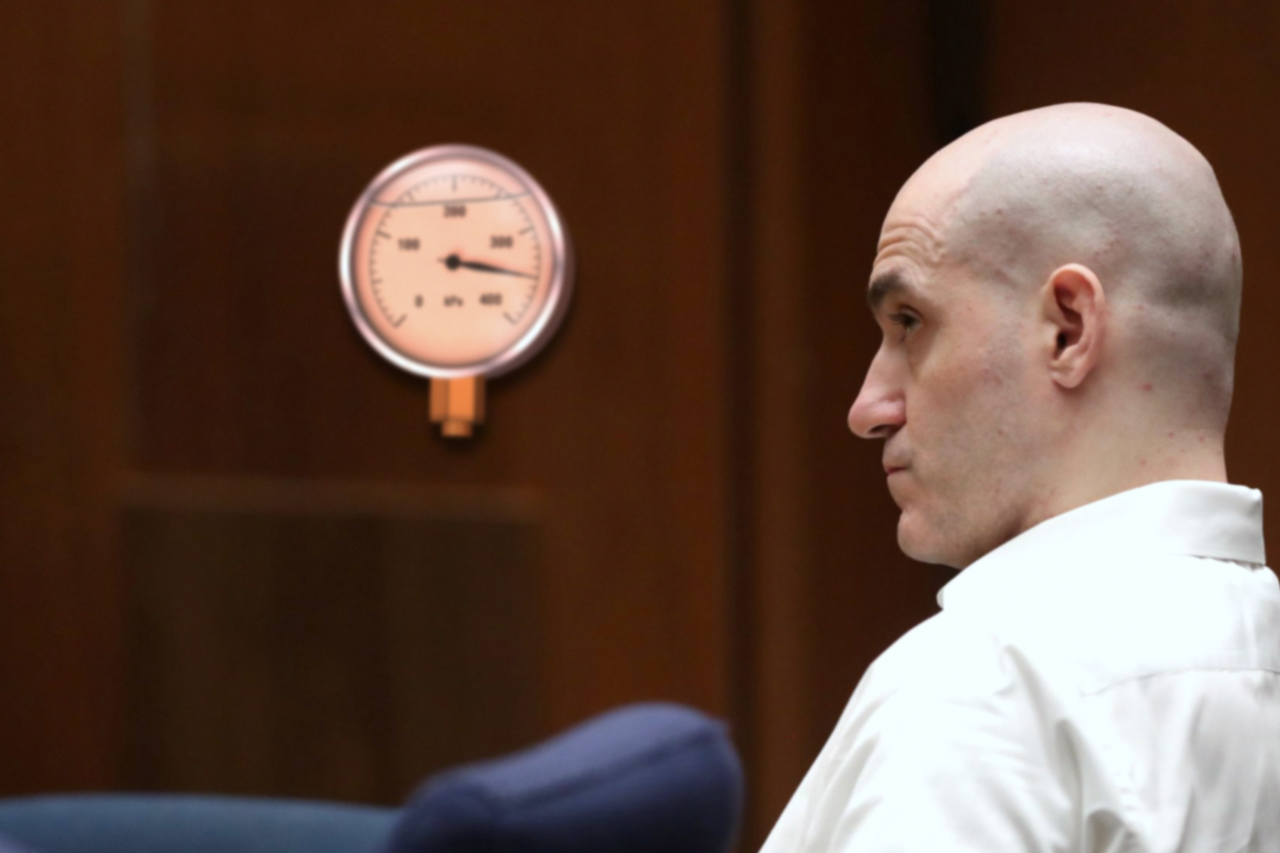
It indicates **350** kPa
